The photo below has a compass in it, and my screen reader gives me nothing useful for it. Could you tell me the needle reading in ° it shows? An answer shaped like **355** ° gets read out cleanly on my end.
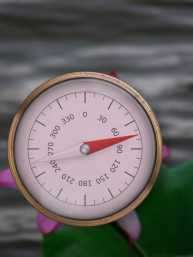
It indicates **75** °
